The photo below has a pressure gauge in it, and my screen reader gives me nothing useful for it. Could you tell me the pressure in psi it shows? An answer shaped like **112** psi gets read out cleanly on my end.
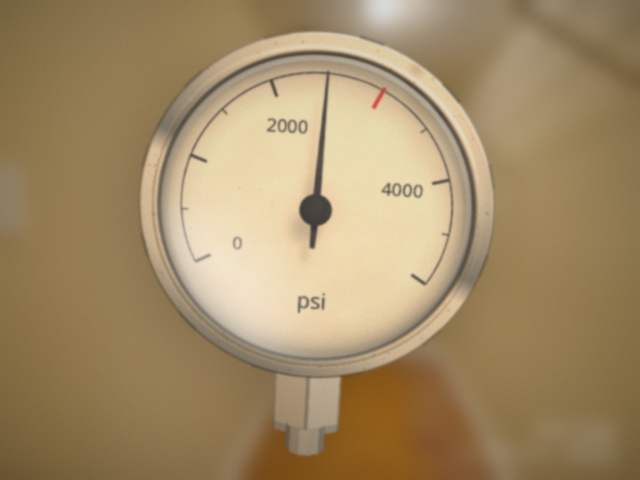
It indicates **2500** psi
